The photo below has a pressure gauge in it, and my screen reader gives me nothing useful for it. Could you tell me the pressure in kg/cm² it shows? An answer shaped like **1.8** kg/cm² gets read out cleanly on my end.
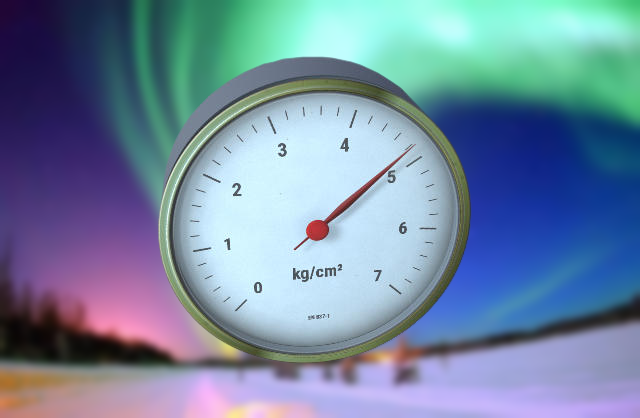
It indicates **4.8** kg/cm²
